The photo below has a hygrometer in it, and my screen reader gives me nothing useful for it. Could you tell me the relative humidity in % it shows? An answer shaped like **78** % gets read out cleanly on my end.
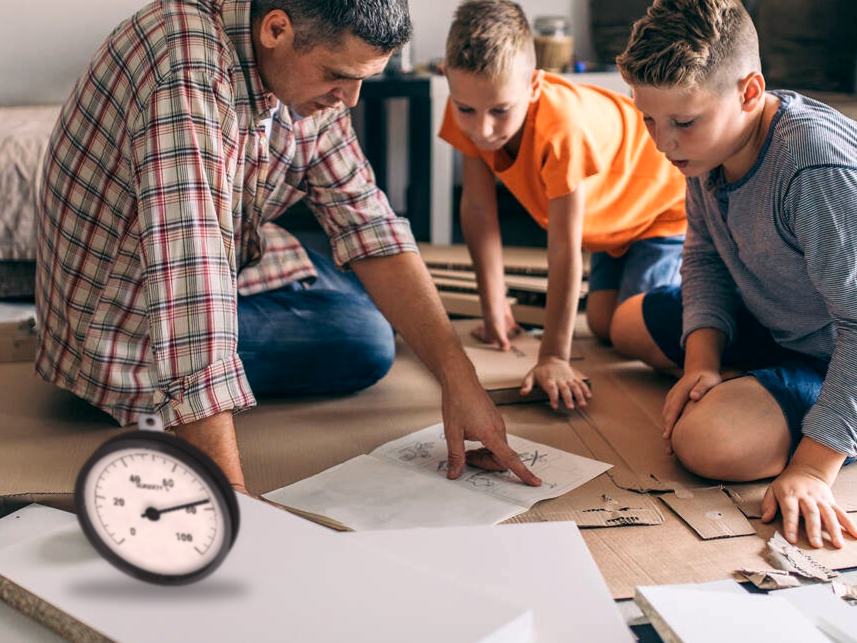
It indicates **76** %
